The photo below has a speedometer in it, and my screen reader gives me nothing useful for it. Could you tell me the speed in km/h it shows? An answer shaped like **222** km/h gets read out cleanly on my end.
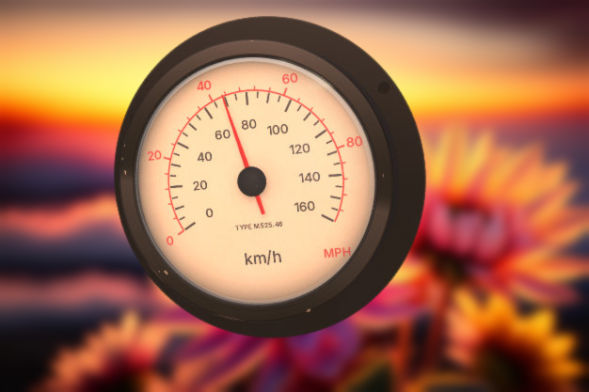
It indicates **70** km/h
